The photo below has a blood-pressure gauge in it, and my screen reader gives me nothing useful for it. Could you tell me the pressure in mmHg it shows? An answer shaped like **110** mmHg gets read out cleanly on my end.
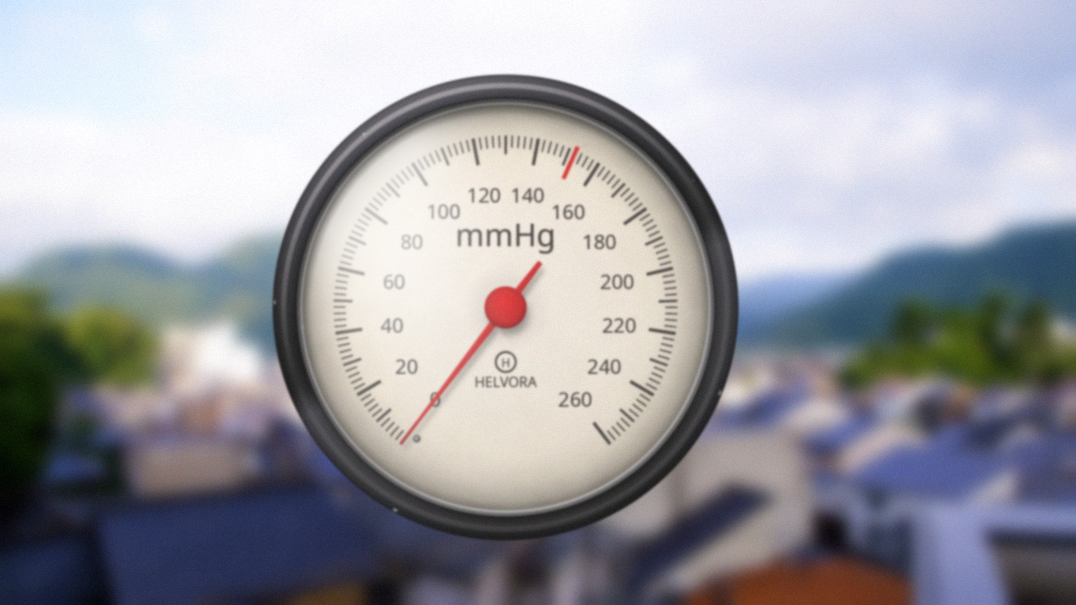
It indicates **0** mmHg
